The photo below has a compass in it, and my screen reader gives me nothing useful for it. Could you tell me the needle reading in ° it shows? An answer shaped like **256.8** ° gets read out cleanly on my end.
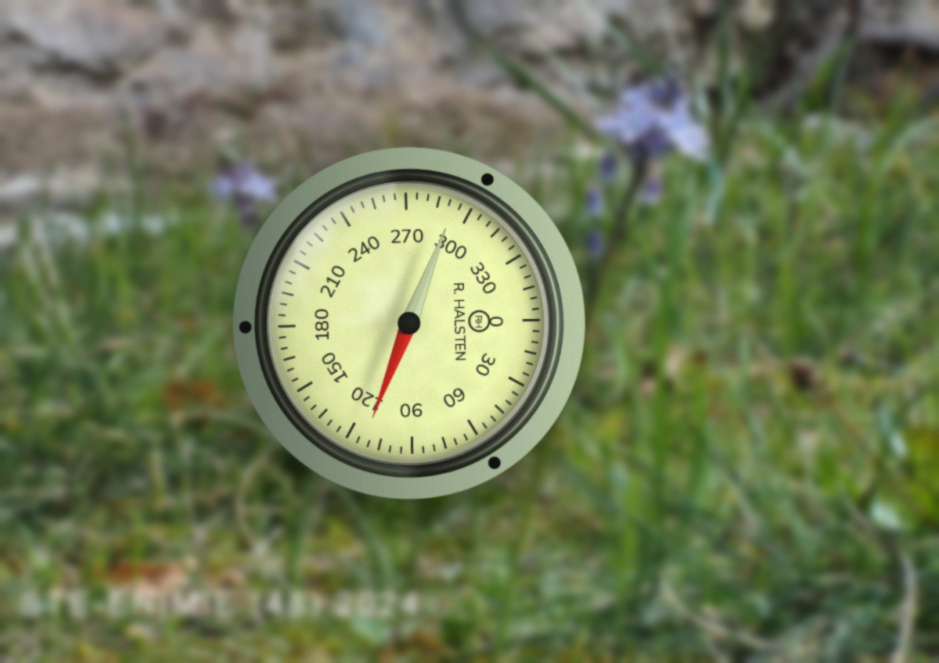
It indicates **112.5** °
